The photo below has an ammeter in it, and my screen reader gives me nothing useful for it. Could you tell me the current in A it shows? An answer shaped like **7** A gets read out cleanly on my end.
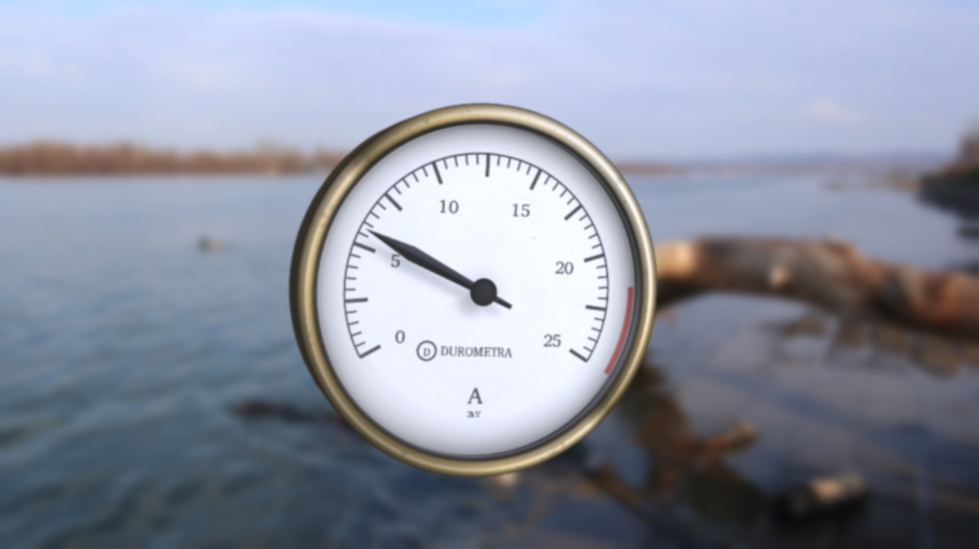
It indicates **5.75** A
